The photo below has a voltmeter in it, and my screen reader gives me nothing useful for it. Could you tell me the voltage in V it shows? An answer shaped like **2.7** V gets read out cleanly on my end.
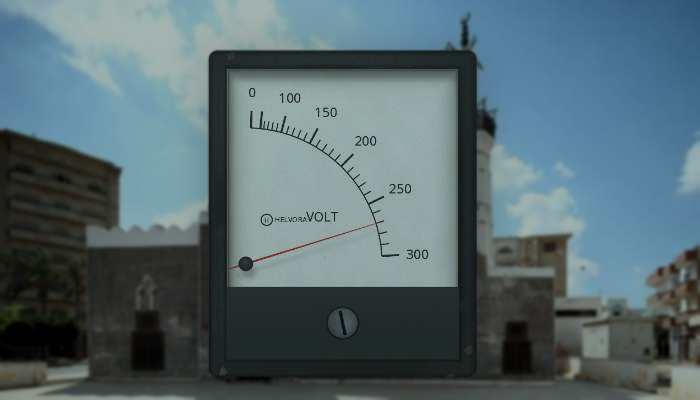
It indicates **270** V
